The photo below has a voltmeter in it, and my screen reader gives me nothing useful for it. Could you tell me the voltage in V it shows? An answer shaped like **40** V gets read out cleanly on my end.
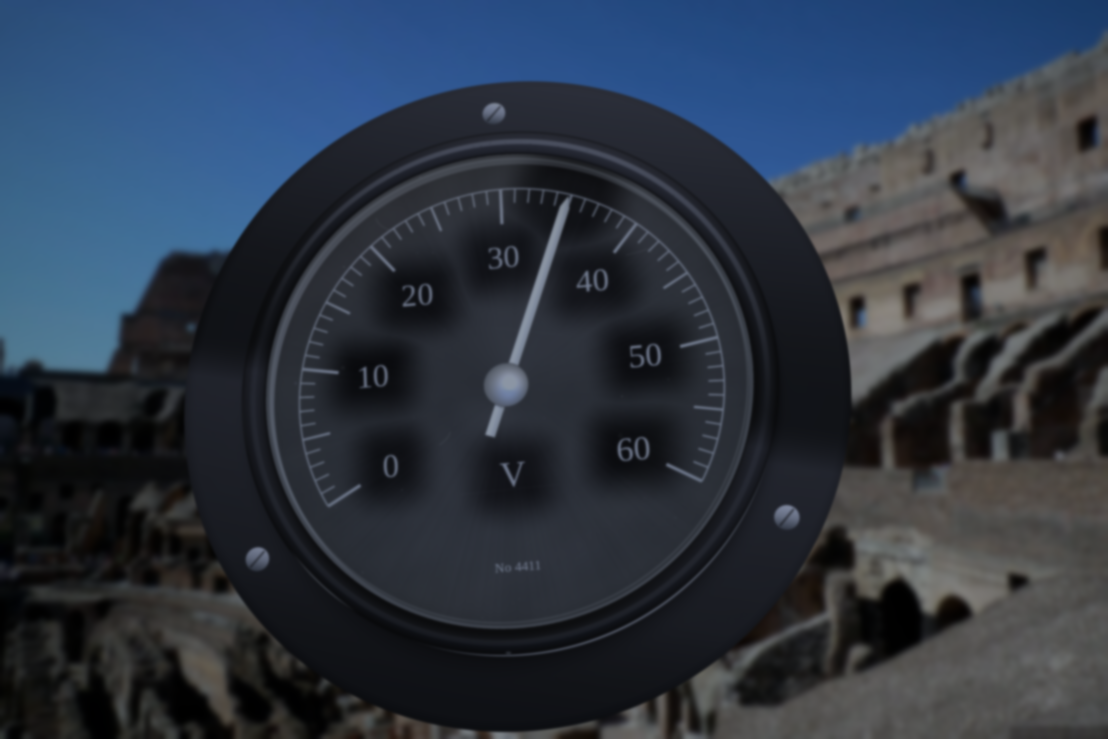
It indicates **35** V
